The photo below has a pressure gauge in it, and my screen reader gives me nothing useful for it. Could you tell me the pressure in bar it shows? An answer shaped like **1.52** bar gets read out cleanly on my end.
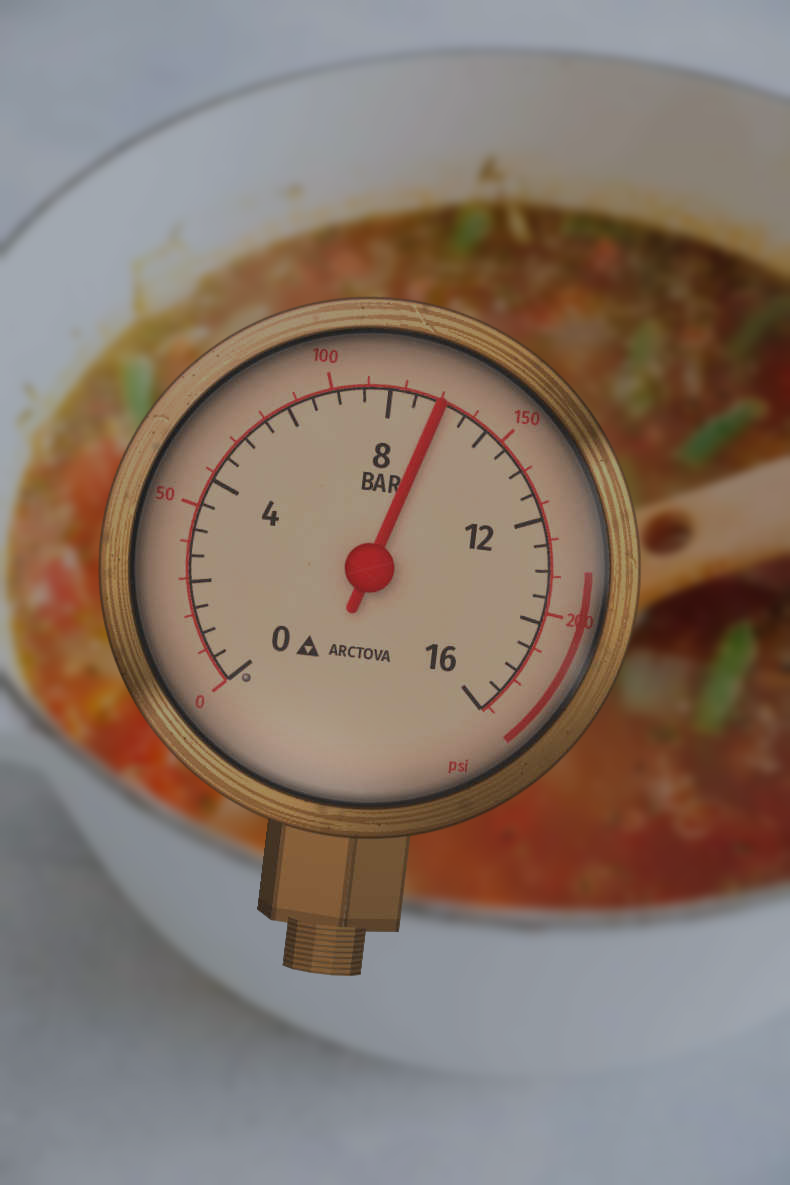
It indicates **9** bar
